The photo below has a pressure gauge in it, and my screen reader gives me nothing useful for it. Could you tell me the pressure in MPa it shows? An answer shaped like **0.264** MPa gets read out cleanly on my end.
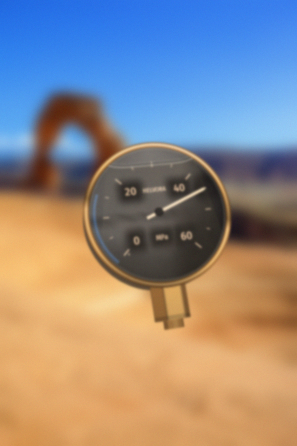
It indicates **45** MPa
